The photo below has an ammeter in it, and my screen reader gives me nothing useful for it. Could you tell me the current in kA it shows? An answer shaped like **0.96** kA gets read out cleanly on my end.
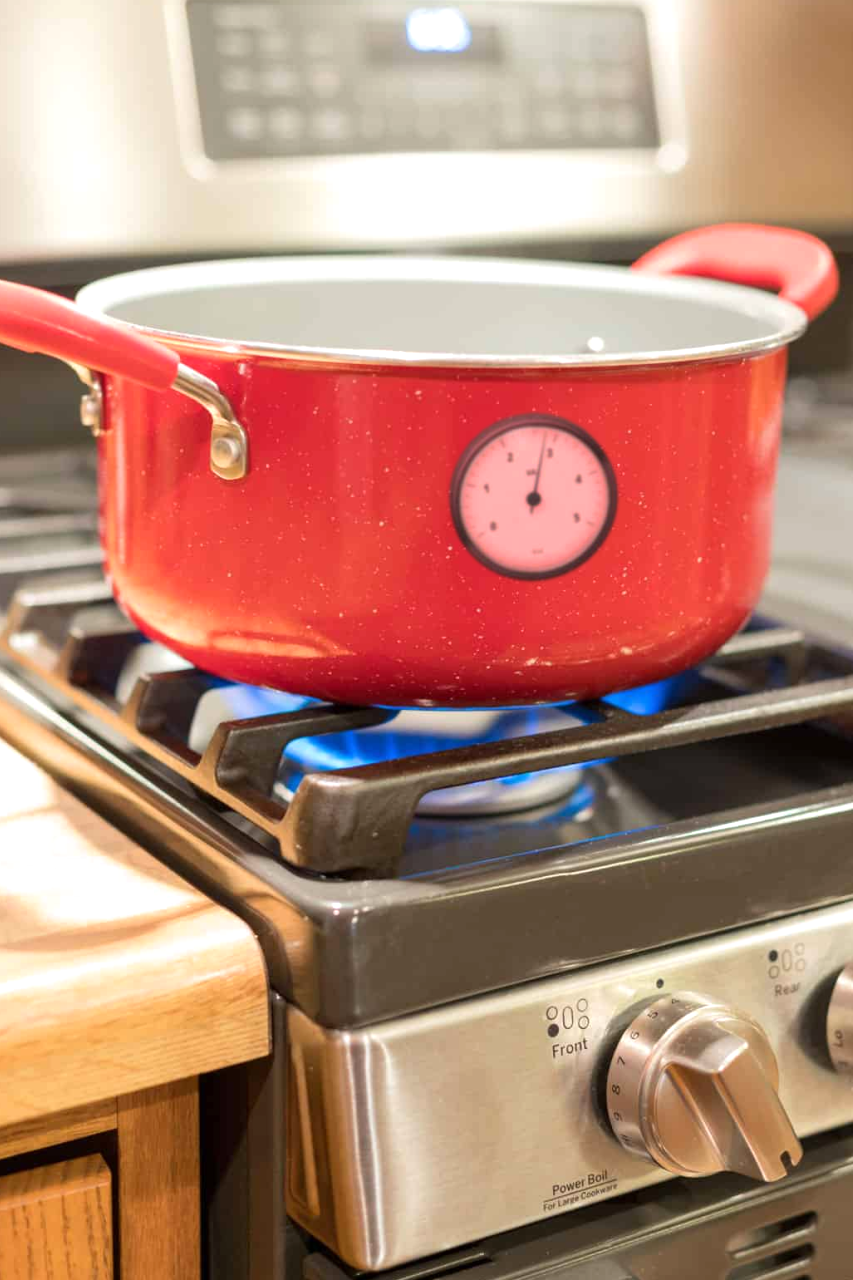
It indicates **2.8** kA
